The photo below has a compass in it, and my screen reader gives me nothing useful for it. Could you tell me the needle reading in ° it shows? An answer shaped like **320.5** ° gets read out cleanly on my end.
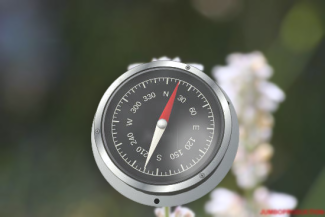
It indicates **15** °
